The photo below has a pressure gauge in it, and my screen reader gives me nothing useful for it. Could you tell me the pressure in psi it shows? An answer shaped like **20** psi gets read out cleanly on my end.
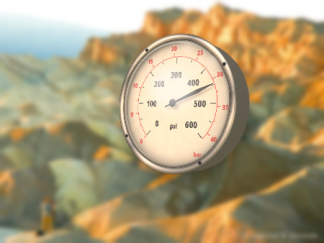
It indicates **450** psi
